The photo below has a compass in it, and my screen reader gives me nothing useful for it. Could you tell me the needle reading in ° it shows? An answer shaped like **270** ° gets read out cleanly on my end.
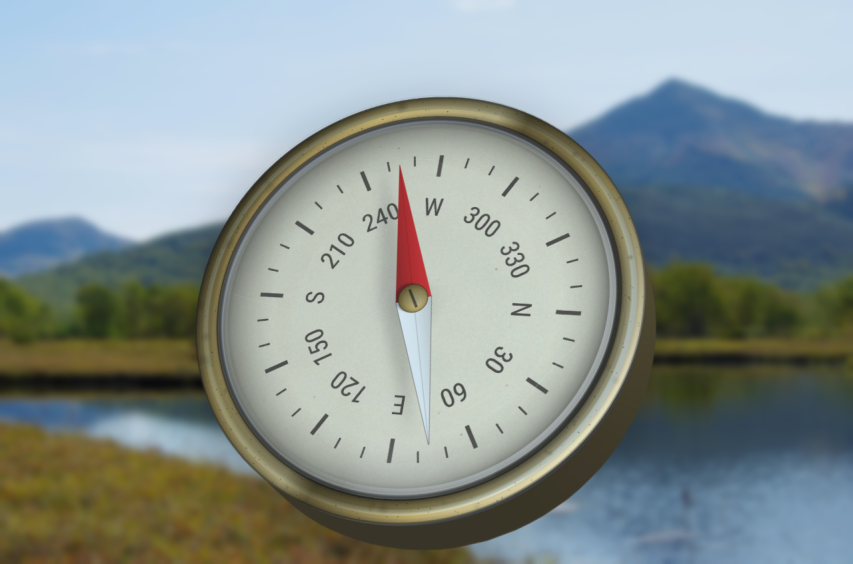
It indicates **255** °
